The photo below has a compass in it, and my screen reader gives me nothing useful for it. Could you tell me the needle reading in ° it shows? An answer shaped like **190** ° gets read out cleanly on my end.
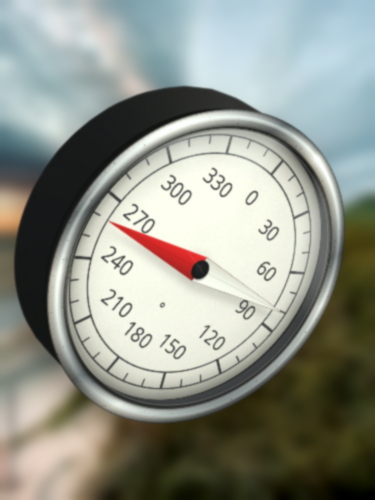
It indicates **260** °
